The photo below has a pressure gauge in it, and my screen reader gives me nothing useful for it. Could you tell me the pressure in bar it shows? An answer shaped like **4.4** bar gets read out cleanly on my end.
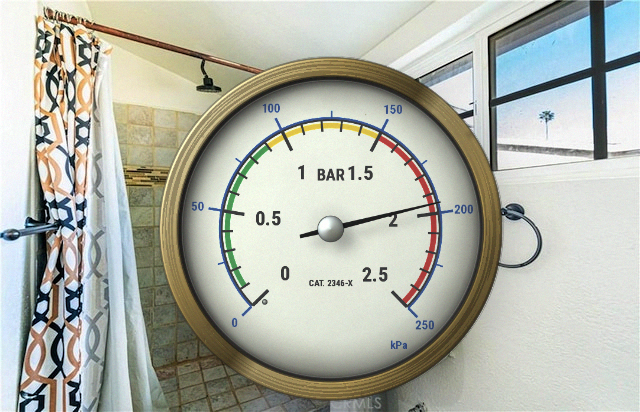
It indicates **1.95** bar
